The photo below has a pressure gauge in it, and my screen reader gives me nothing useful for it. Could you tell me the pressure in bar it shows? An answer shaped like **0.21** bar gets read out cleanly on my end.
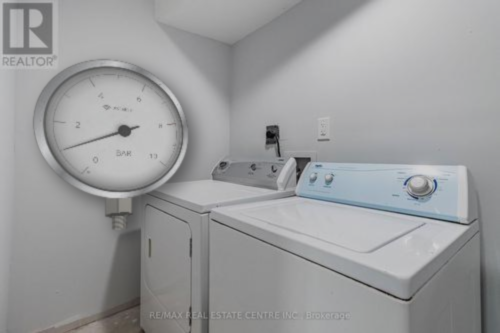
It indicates **1** bar
